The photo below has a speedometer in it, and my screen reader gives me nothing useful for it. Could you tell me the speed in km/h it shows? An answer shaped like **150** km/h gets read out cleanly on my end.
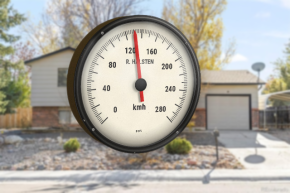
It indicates **130** km/h
